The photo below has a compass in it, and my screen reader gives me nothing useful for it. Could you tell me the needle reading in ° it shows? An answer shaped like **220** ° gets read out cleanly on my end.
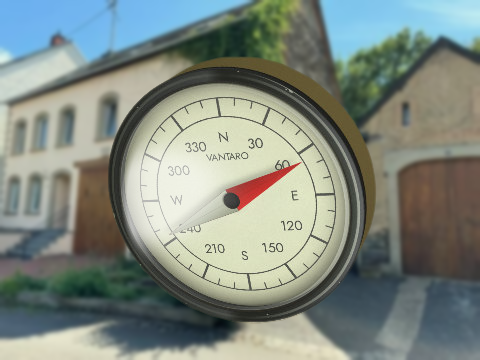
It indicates **65** °
